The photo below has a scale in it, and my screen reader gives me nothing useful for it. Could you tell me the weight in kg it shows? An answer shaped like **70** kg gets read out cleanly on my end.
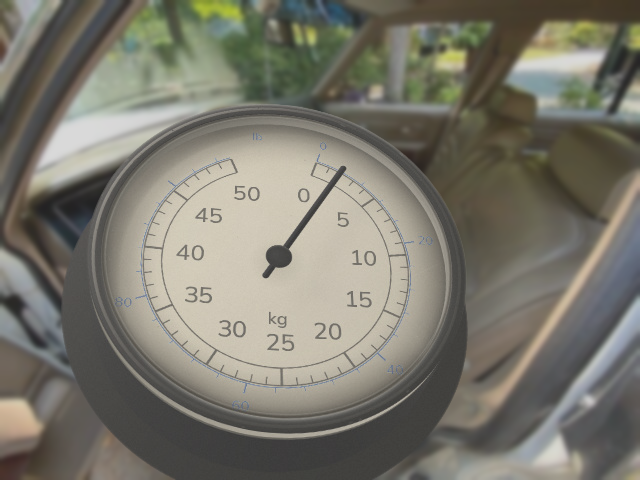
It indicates **2** kg
